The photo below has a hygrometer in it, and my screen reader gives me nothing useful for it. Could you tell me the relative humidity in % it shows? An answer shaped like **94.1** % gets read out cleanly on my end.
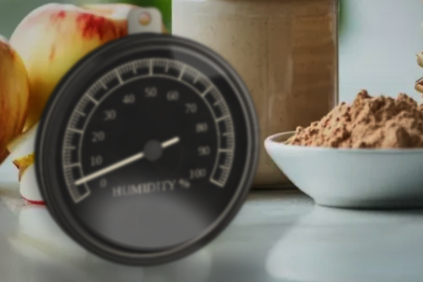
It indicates **5** %
